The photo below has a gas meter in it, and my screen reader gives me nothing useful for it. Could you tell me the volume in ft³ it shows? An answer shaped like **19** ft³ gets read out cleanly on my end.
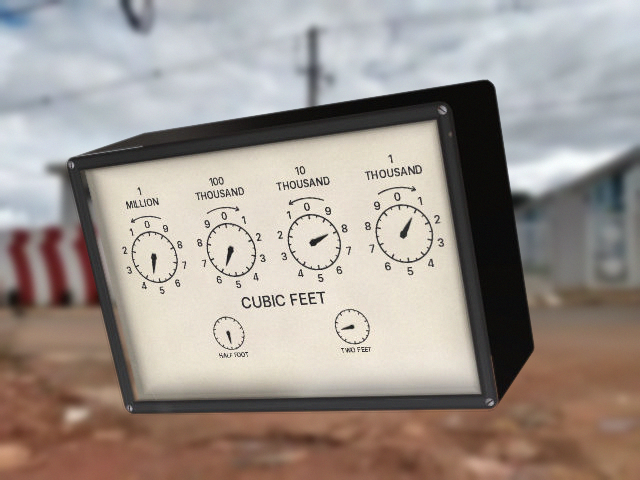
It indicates **458100** ft³
